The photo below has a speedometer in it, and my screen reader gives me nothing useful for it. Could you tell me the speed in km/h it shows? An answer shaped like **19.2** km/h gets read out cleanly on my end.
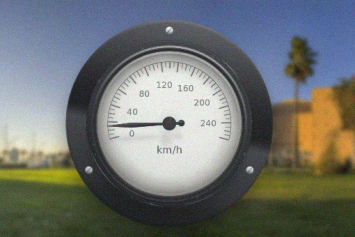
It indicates **15** km/h
